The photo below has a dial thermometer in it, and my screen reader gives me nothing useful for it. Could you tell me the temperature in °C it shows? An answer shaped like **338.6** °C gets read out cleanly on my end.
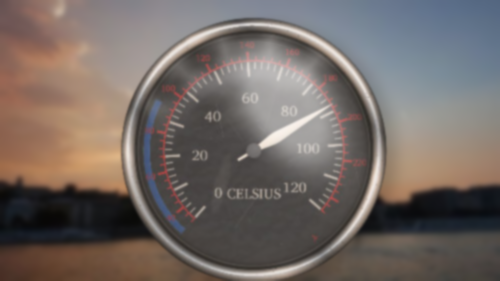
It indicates **88** °C
